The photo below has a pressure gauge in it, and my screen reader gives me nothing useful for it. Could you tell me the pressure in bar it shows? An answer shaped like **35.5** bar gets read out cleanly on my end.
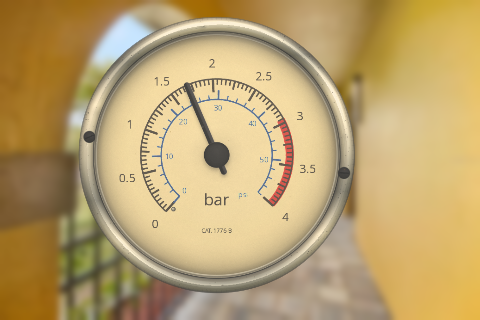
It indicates **1.7** bar
